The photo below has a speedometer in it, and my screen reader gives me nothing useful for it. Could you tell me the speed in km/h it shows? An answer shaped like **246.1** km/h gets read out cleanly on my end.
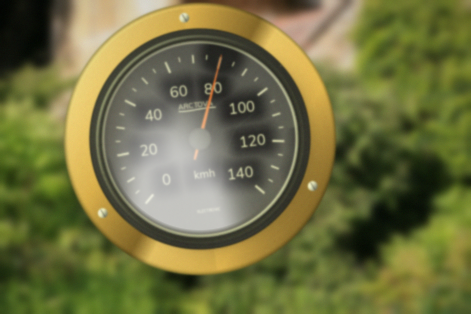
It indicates **80** km/h
